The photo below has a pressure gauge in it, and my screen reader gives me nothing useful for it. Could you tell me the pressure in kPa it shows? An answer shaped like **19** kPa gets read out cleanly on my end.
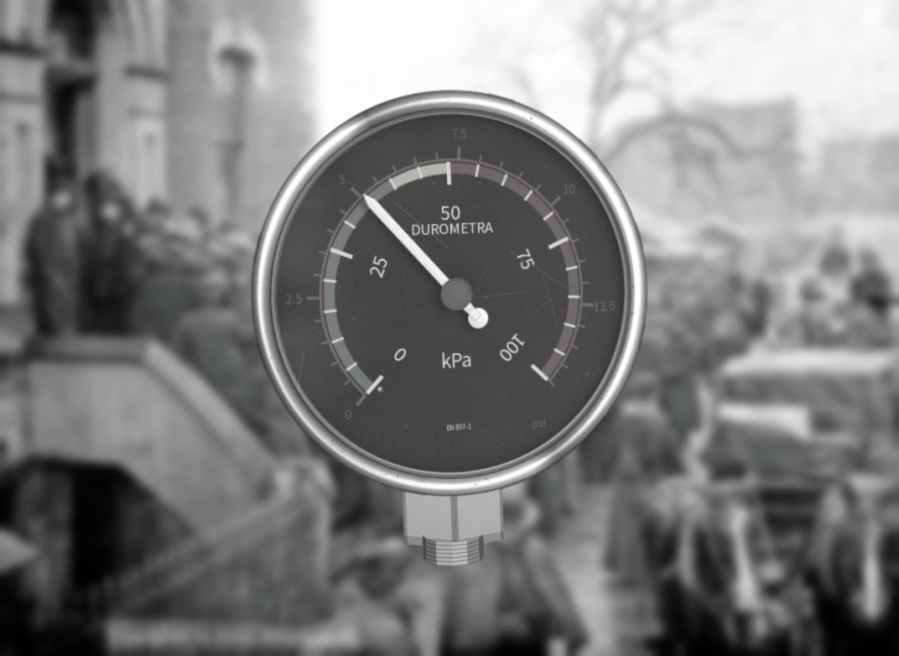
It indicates **35** kPa
